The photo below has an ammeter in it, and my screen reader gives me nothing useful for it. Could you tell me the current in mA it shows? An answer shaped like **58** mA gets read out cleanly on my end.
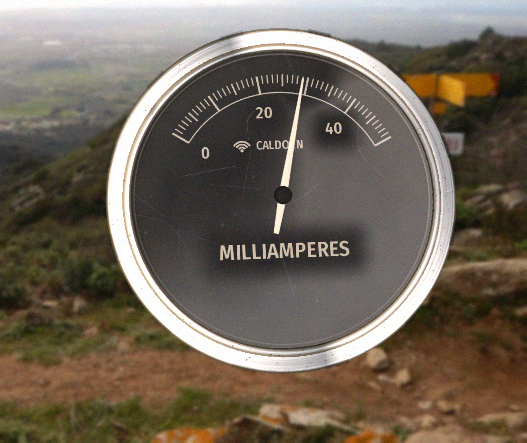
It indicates **29** mA
